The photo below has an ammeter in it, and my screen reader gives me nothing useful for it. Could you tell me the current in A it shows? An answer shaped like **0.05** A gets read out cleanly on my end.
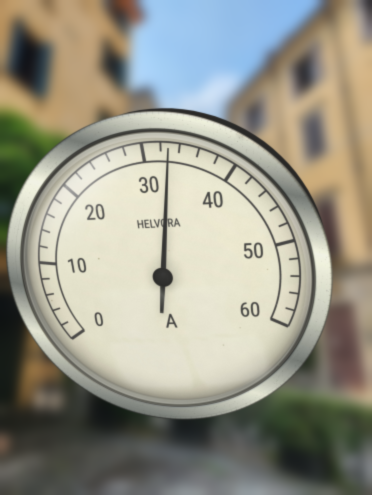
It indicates **33** A
